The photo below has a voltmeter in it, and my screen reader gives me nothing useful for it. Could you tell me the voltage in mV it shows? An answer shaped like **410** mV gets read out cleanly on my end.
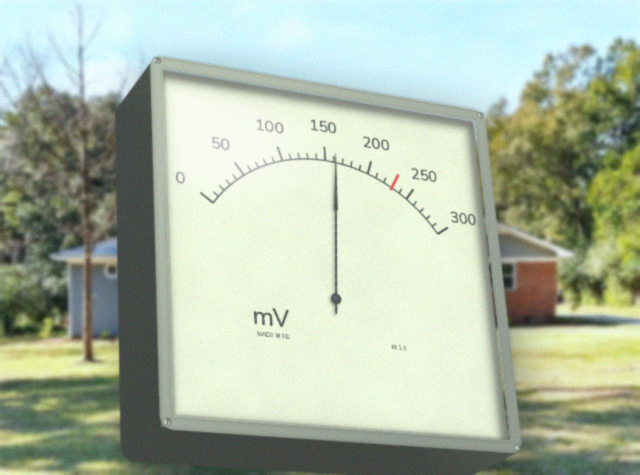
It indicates **160** mV
